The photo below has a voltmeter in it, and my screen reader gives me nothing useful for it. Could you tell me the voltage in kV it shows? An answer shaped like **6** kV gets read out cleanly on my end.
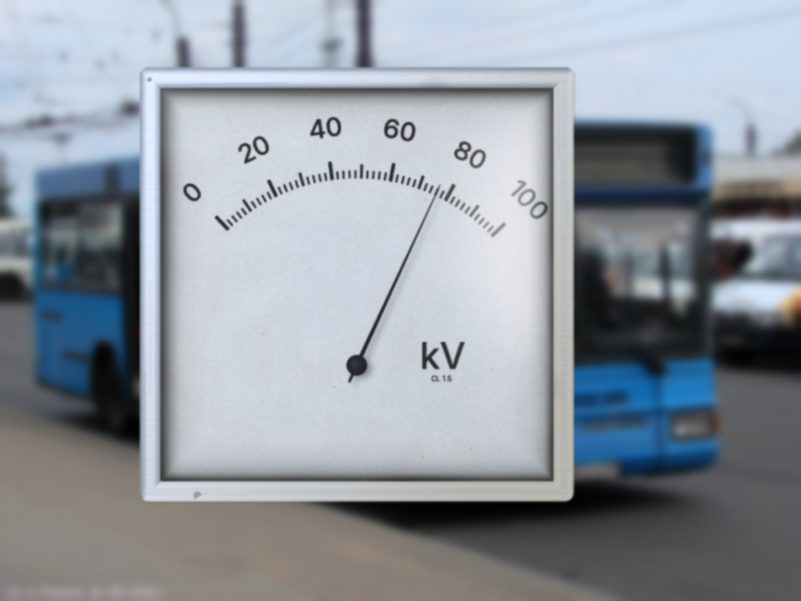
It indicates **76** kV
